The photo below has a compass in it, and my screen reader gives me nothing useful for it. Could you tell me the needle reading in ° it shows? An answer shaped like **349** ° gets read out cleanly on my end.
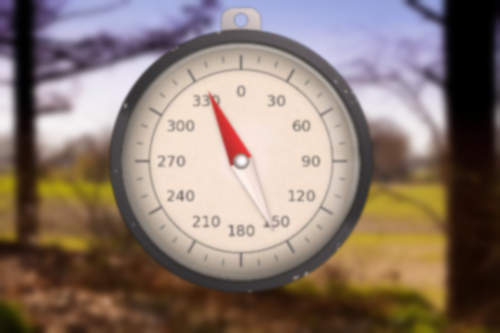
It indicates **335** °
